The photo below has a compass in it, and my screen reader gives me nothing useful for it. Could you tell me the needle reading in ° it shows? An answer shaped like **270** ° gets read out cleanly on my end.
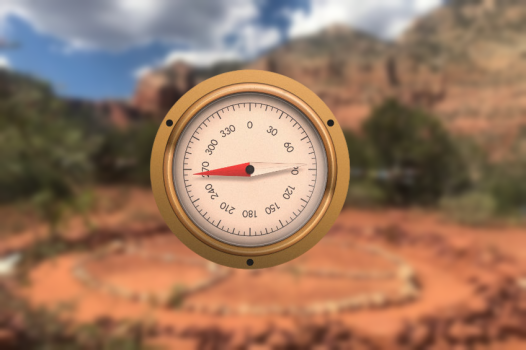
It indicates **265** °
